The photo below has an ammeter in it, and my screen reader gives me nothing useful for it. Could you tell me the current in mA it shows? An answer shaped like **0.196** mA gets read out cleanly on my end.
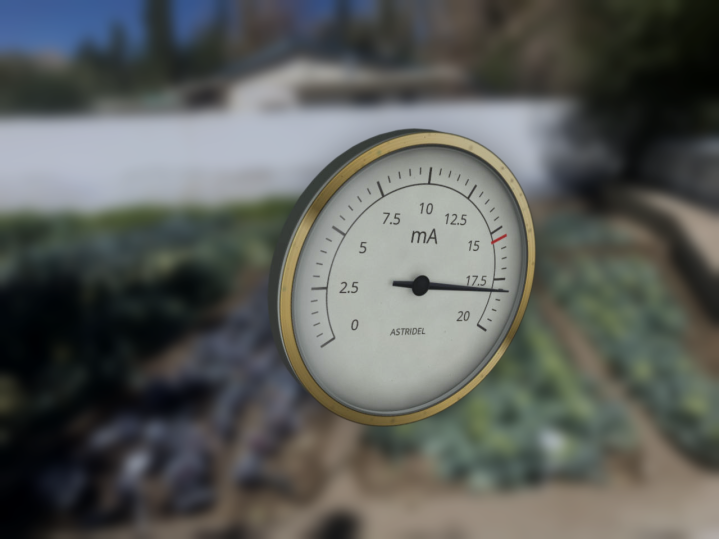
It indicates **18** mA
